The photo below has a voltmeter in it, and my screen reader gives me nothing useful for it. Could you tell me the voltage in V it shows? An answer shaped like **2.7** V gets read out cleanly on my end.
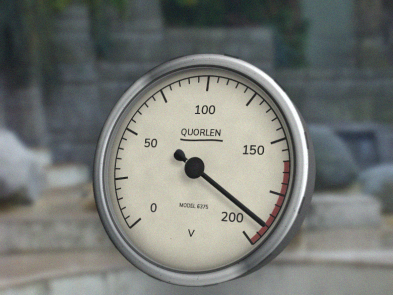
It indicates **190** V
